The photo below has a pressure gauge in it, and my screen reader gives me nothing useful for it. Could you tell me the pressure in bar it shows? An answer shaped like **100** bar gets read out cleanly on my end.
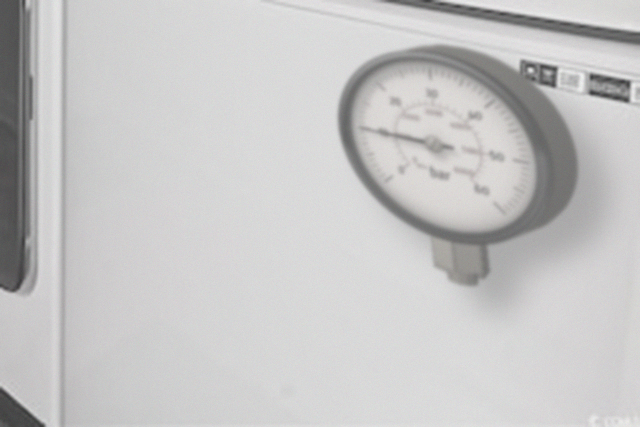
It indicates **10** bar
